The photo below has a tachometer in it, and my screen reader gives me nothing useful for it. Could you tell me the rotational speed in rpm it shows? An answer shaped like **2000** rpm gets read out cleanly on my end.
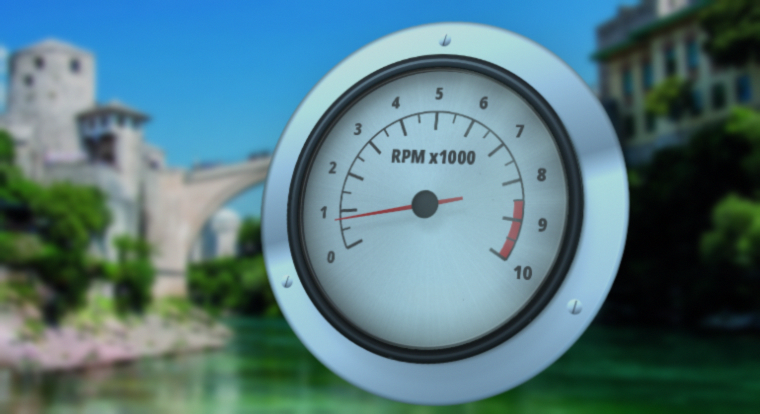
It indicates **750** rpm
